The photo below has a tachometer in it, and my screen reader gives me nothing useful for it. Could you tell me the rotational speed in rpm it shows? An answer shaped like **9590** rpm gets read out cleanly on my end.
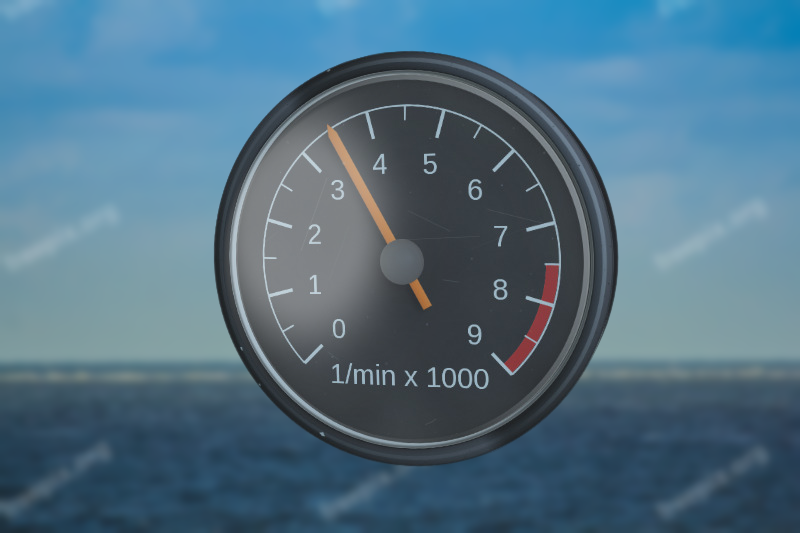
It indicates **3500** rpm
